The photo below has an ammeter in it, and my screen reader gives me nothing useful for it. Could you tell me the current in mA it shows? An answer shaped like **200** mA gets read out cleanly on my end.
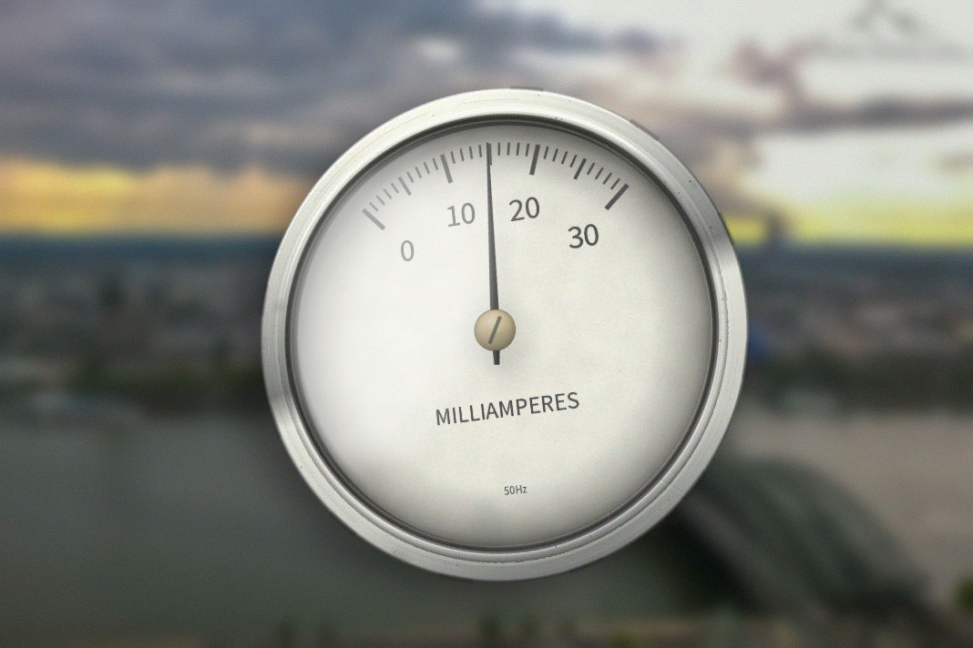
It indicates **15** mA
